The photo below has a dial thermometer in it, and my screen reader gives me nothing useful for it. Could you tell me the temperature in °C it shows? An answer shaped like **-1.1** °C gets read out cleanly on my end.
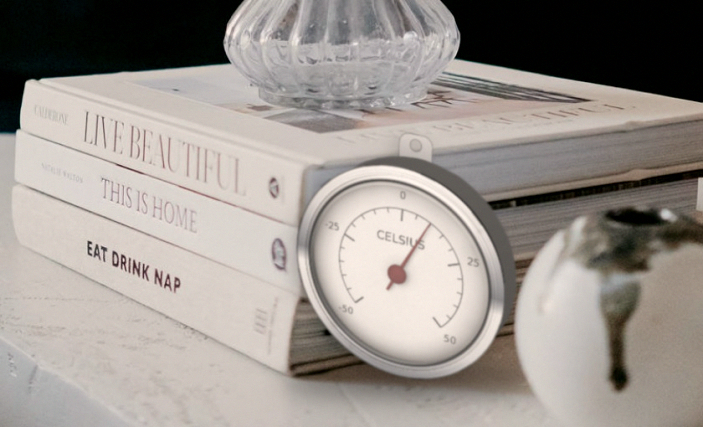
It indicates **10** °C
